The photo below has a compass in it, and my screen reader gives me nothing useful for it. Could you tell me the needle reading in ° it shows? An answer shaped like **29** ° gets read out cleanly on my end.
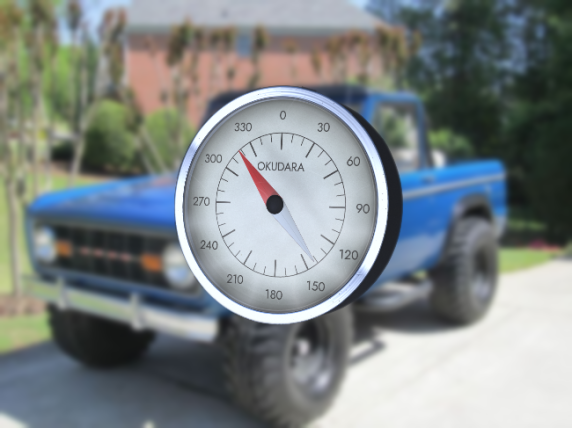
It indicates **320** °
